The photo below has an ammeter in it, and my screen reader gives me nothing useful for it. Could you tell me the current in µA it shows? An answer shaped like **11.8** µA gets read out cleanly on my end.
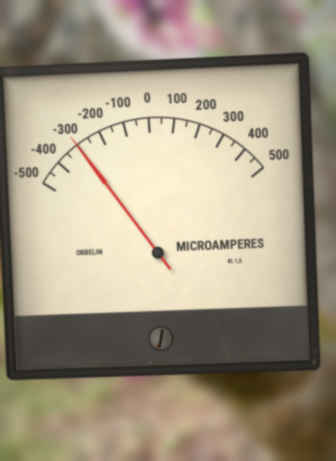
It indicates **-300** µA
